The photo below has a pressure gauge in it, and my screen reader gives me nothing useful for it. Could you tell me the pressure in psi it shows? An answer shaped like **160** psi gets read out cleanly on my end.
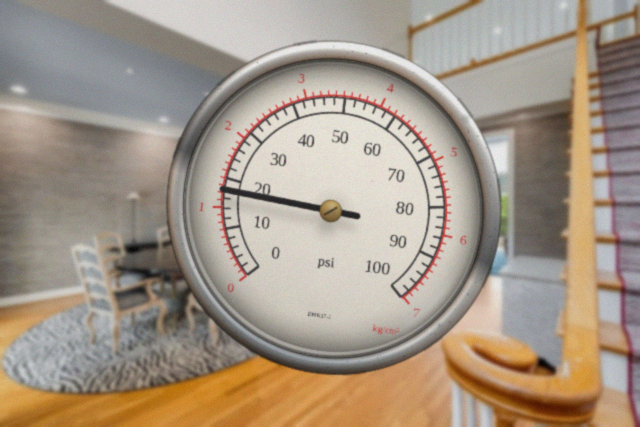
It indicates **18** psi
